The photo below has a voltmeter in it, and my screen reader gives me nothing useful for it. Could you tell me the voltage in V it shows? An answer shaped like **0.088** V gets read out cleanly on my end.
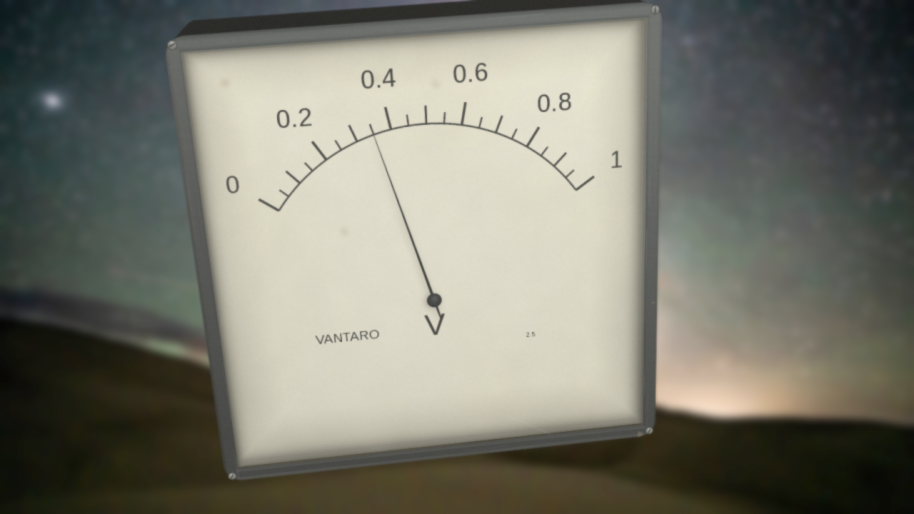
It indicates **0.35** V
